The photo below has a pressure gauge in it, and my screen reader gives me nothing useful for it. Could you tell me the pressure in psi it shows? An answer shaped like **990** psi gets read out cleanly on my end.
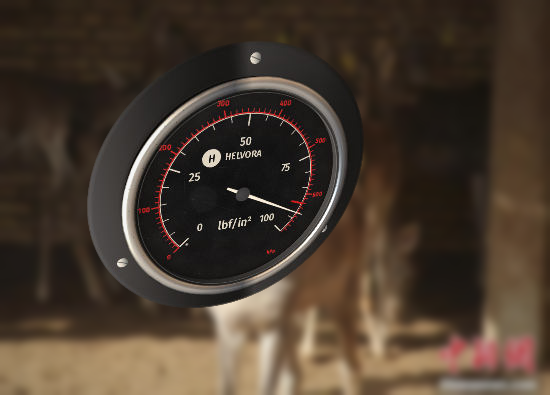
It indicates **92.5** psi
